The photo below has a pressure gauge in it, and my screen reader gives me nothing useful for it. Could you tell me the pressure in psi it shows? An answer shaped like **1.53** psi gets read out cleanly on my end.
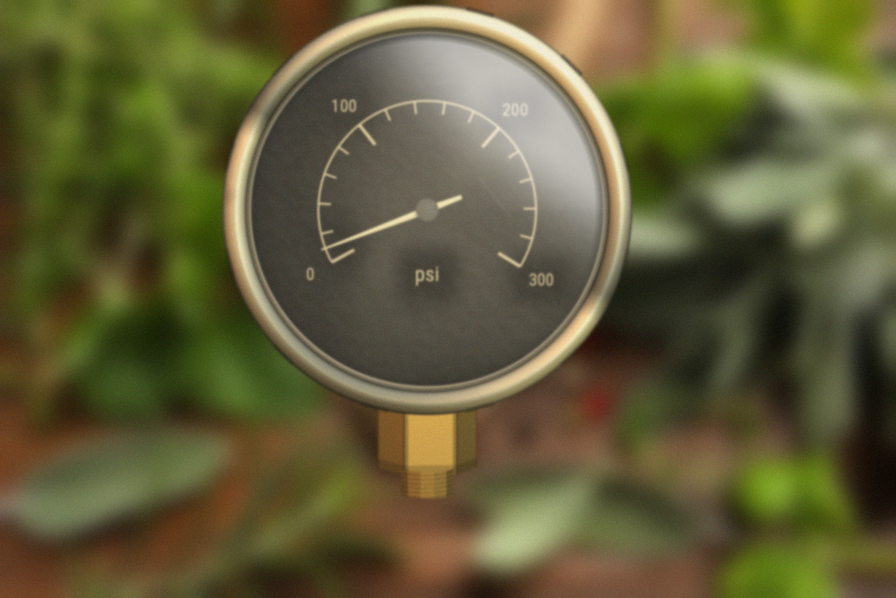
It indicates **10** psi
